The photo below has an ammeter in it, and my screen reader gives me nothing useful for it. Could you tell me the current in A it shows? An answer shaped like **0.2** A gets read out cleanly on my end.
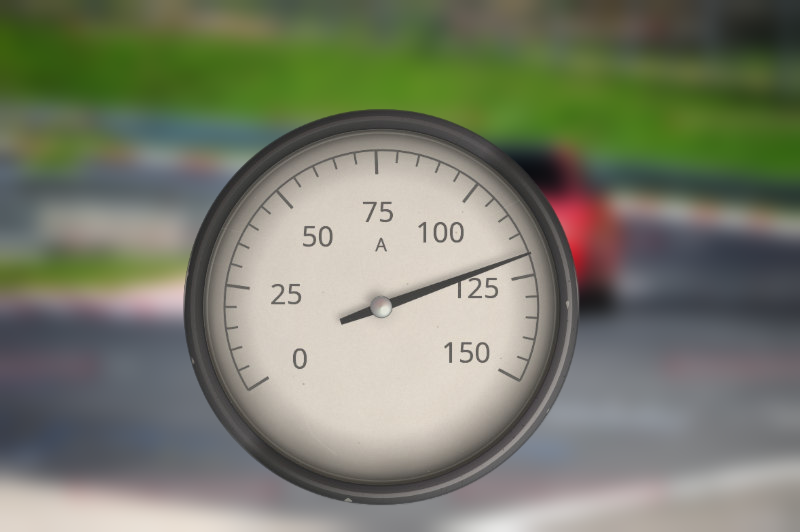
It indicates **120** A
